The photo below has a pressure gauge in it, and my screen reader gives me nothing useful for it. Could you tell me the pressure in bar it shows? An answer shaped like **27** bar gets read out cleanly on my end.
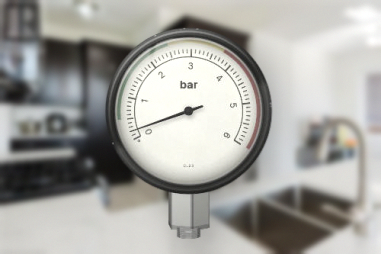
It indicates **0.2** bar
